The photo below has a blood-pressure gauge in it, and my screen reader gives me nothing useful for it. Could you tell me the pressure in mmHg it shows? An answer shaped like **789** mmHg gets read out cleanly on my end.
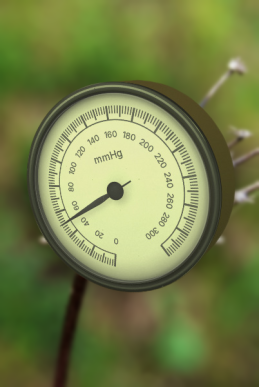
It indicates **50** mmHg
